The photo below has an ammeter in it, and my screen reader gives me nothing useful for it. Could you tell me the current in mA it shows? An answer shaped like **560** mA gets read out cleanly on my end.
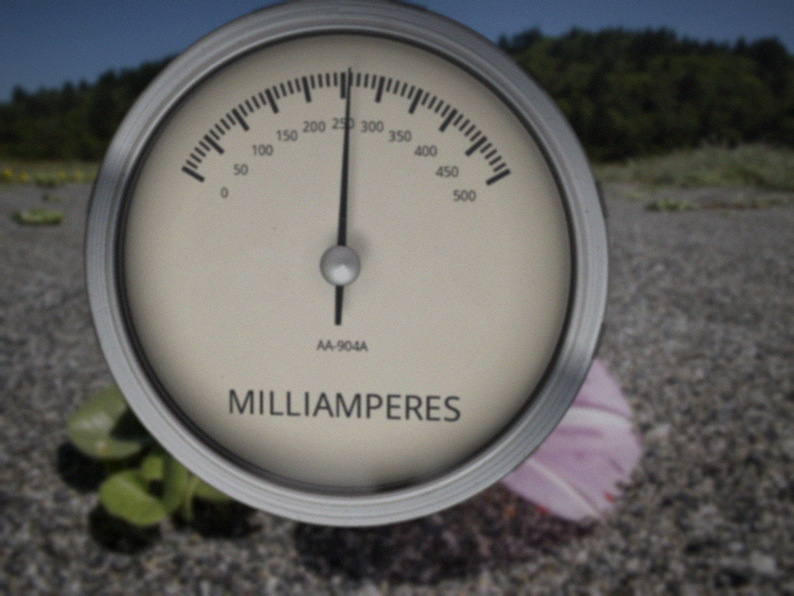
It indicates **260** mA
